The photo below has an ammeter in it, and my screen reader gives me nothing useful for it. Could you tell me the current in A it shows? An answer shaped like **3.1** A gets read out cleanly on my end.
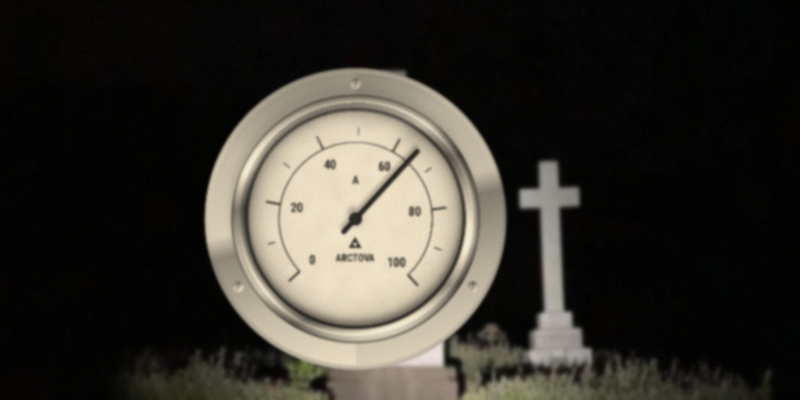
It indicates **65** A
